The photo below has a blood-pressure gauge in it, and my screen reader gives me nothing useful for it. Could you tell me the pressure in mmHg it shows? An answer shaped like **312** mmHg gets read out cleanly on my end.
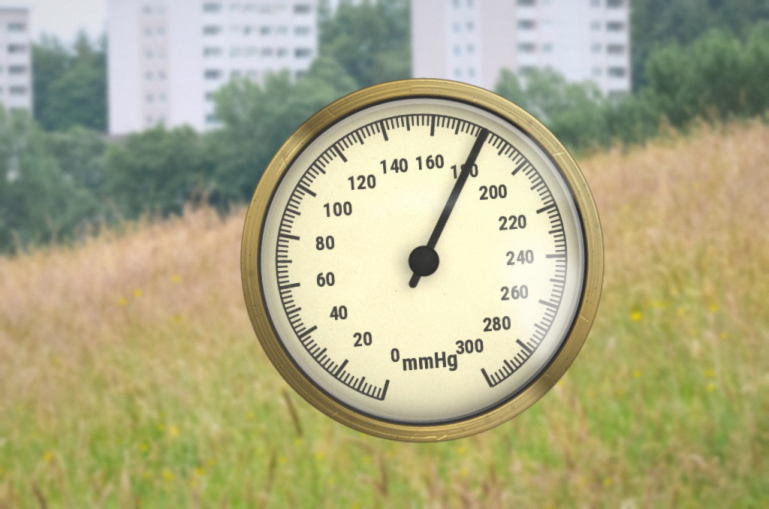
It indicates **180** mmHg
